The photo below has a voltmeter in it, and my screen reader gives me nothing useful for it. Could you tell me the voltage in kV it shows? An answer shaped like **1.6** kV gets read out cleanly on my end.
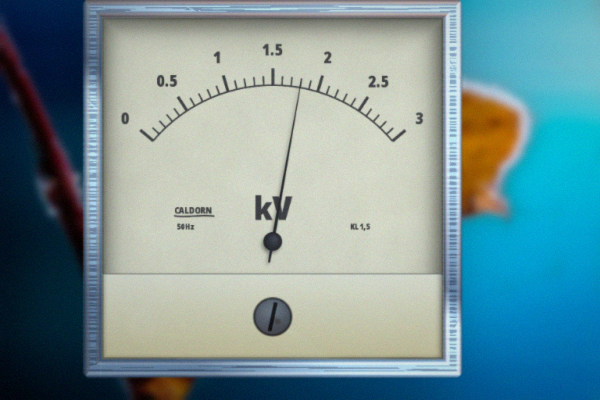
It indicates **1.8** kV
